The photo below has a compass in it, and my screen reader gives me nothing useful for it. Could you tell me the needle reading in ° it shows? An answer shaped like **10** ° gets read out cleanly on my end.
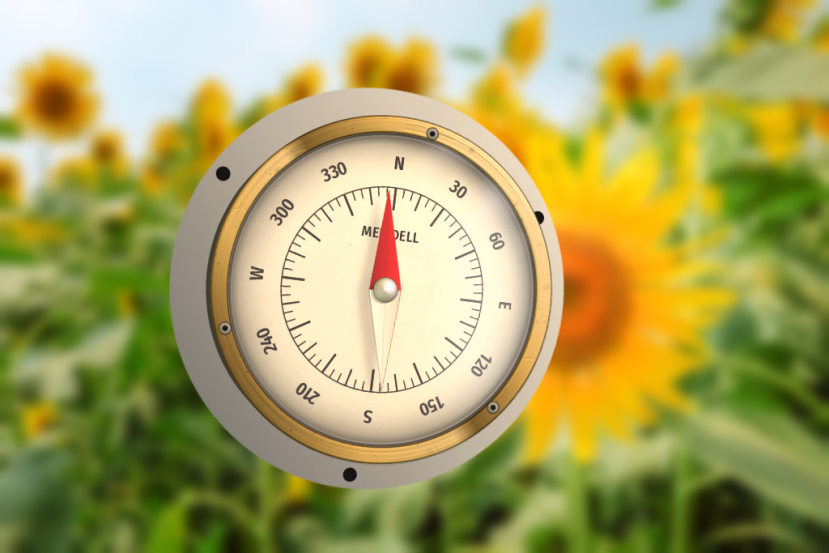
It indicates **355** °
